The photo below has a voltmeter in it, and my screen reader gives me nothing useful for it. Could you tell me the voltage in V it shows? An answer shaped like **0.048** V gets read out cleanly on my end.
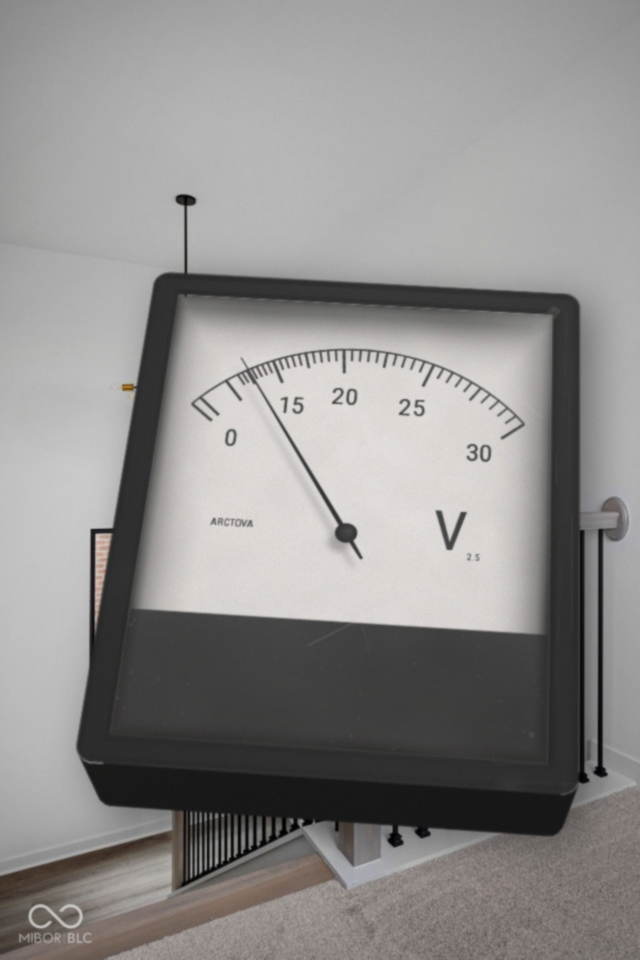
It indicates **12.5** V
